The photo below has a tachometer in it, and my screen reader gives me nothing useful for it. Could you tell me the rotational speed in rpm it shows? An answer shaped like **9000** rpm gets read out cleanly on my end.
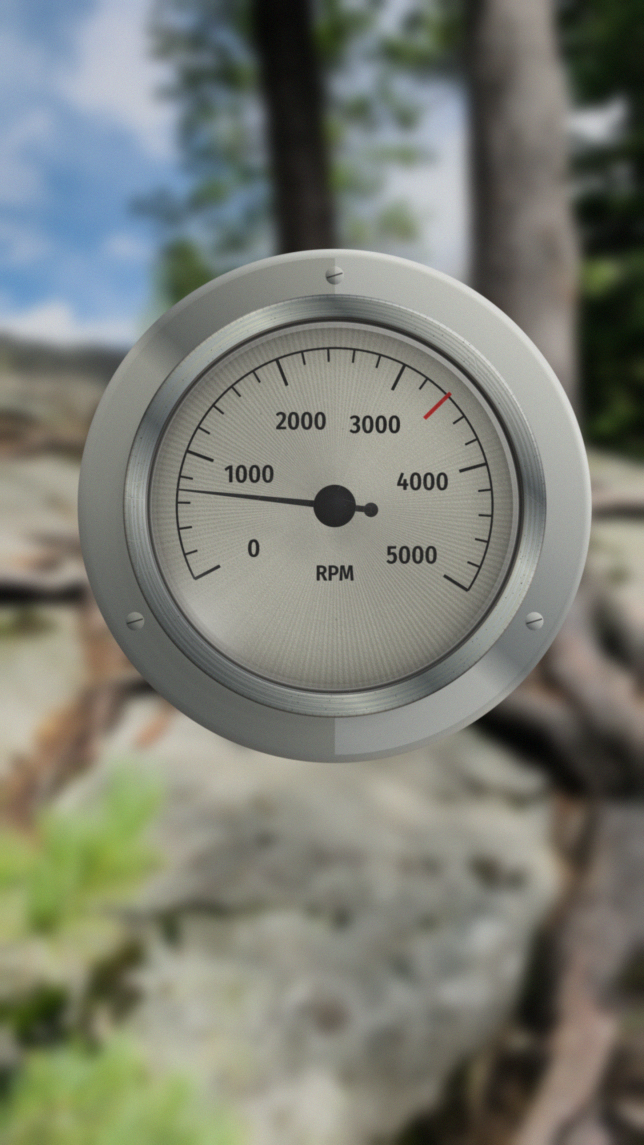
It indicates **700** rpm
